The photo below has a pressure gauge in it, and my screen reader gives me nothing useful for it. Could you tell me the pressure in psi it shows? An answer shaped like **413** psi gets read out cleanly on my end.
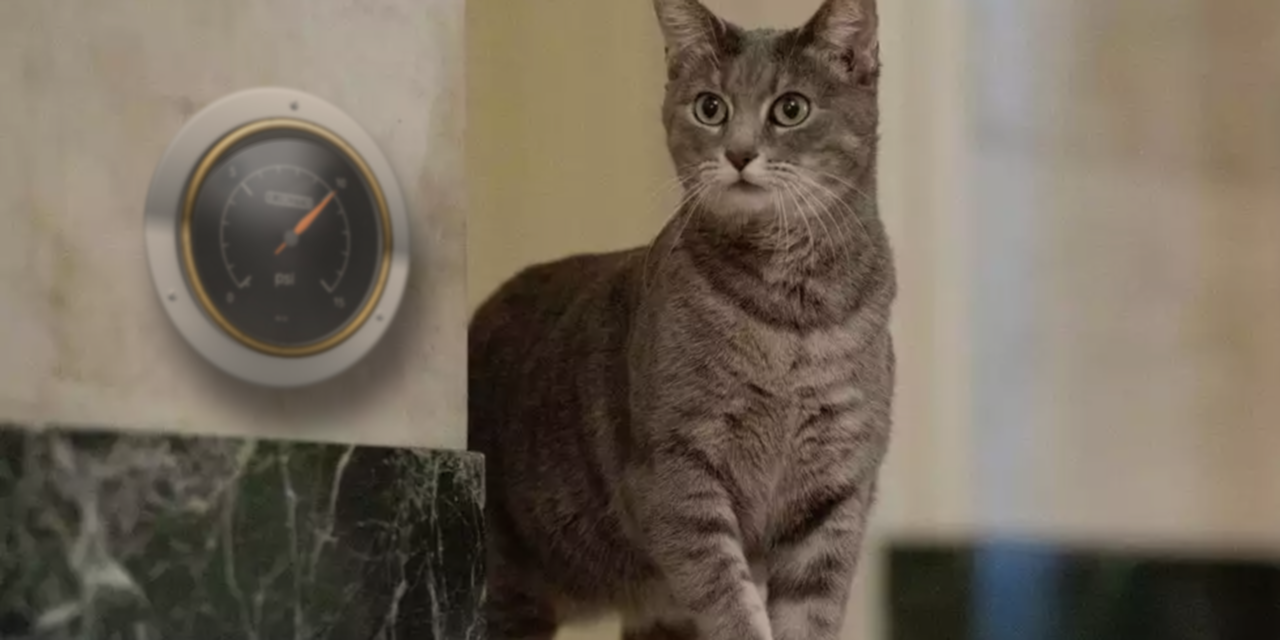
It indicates **10** psi
